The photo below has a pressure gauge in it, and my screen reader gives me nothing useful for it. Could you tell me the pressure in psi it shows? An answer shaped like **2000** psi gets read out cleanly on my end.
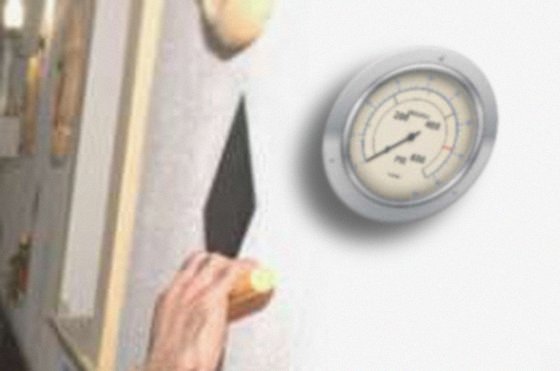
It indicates **0** psi
